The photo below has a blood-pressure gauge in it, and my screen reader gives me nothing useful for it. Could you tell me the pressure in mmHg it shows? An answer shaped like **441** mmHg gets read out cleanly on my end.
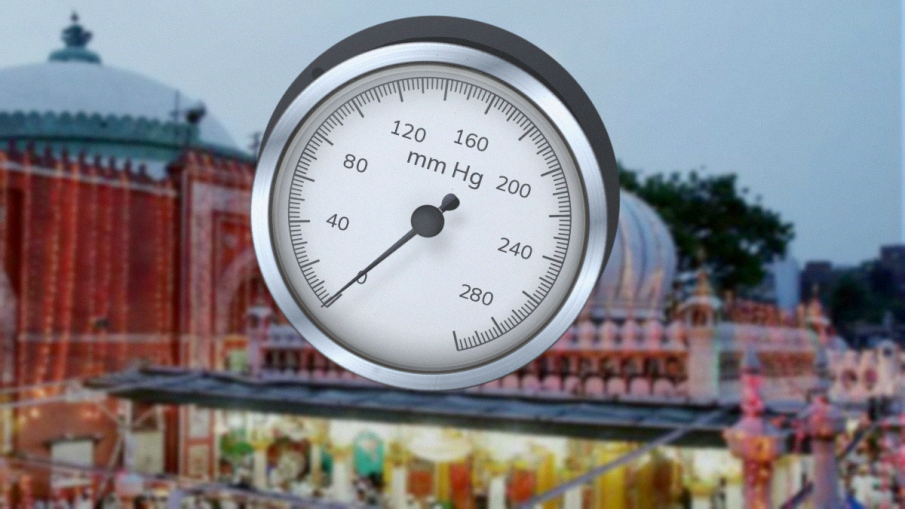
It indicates **2** mmHg
